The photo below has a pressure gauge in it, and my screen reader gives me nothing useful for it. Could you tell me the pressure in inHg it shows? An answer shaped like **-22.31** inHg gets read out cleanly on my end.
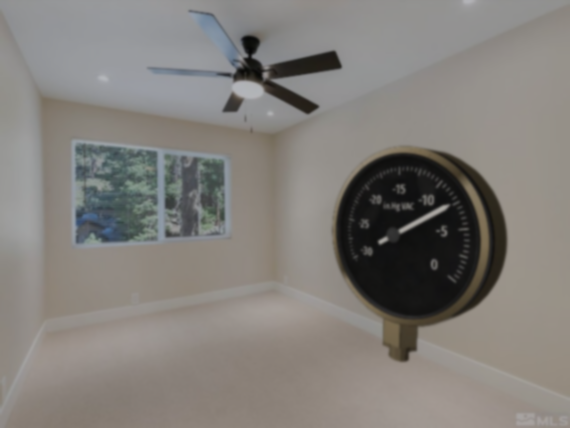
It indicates **-7.5** inHg
